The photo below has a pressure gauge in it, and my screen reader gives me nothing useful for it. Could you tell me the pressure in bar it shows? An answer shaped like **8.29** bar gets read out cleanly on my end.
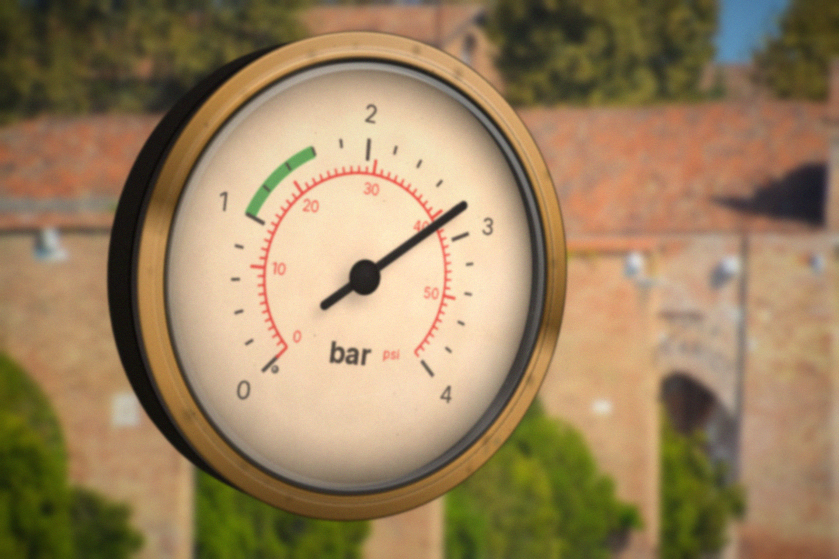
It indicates **2.8** bar
